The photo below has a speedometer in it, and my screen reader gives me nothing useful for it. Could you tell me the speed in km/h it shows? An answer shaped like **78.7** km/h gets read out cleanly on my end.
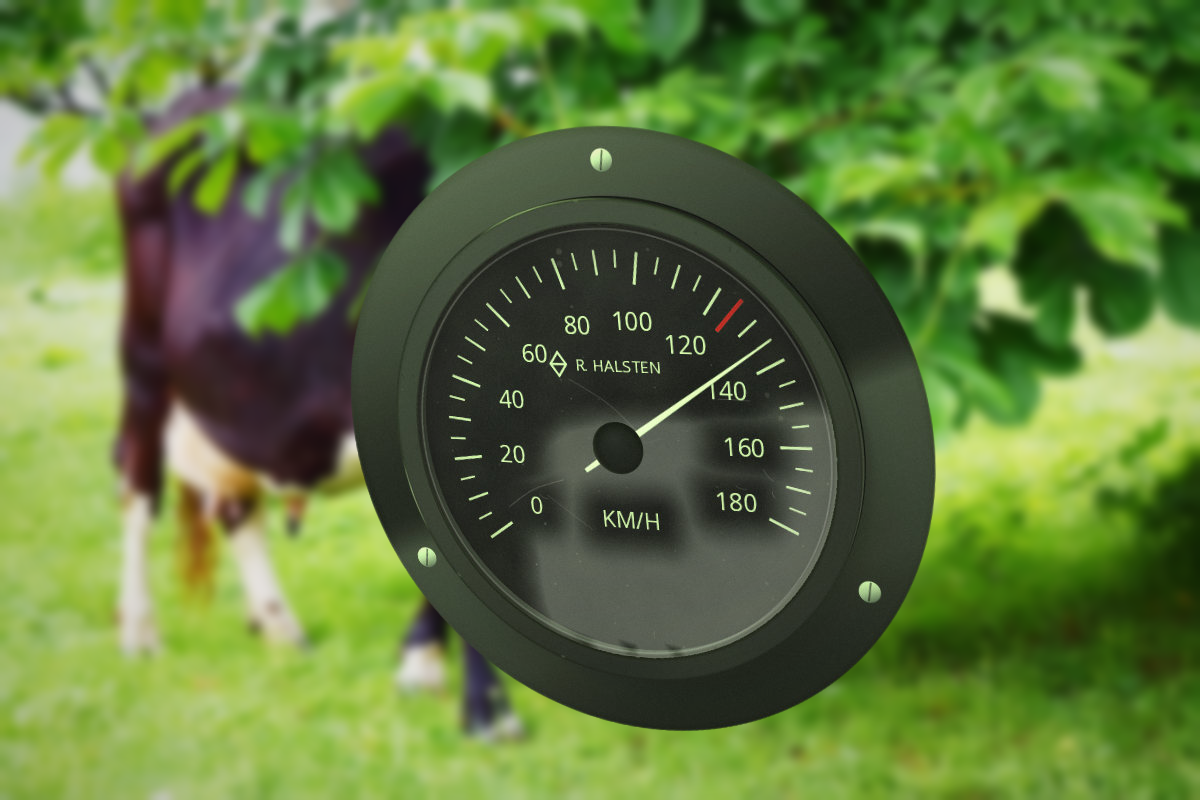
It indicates **135** km/h
